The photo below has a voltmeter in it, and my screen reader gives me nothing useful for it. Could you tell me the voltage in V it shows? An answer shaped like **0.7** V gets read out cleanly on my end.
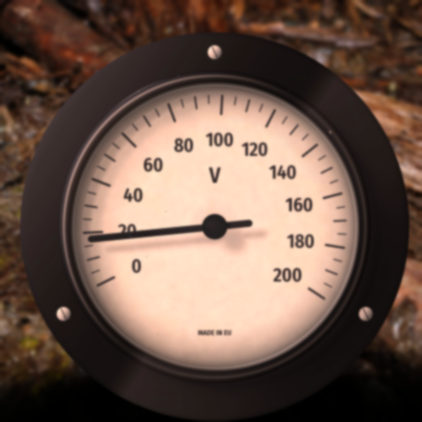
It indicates **17.5** V
